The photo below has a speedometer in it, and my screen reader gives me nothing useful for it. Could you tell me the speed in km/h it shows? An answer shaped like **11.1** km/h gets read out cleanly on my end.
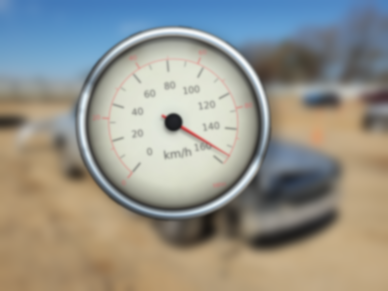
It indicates **155** km/h
